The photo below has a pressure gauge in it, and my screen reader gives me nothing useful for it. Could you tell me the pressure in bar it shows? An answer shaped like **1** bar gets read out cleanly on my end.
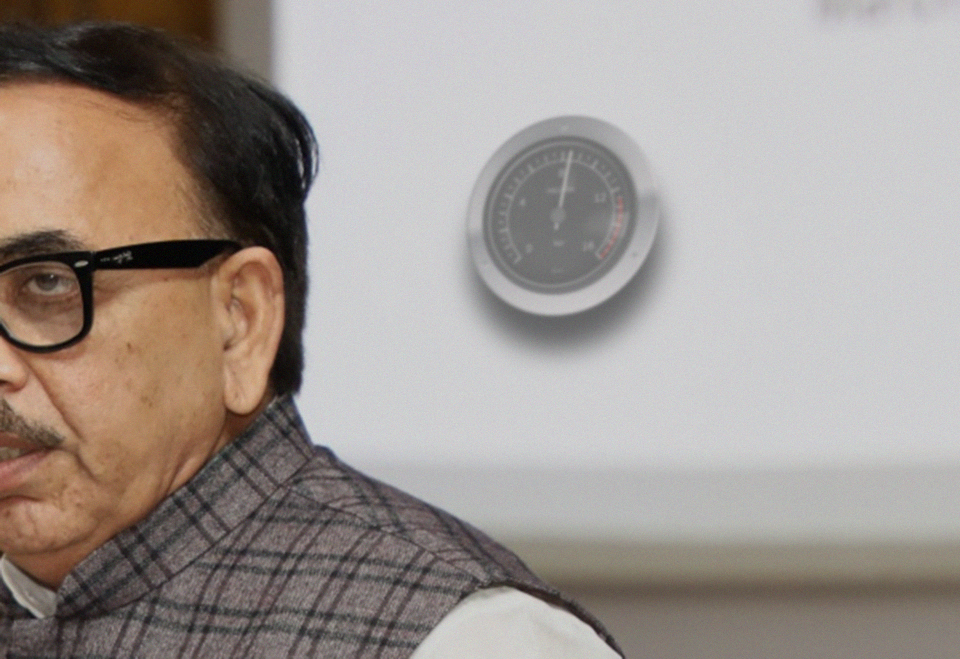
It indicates **8.5** bar
